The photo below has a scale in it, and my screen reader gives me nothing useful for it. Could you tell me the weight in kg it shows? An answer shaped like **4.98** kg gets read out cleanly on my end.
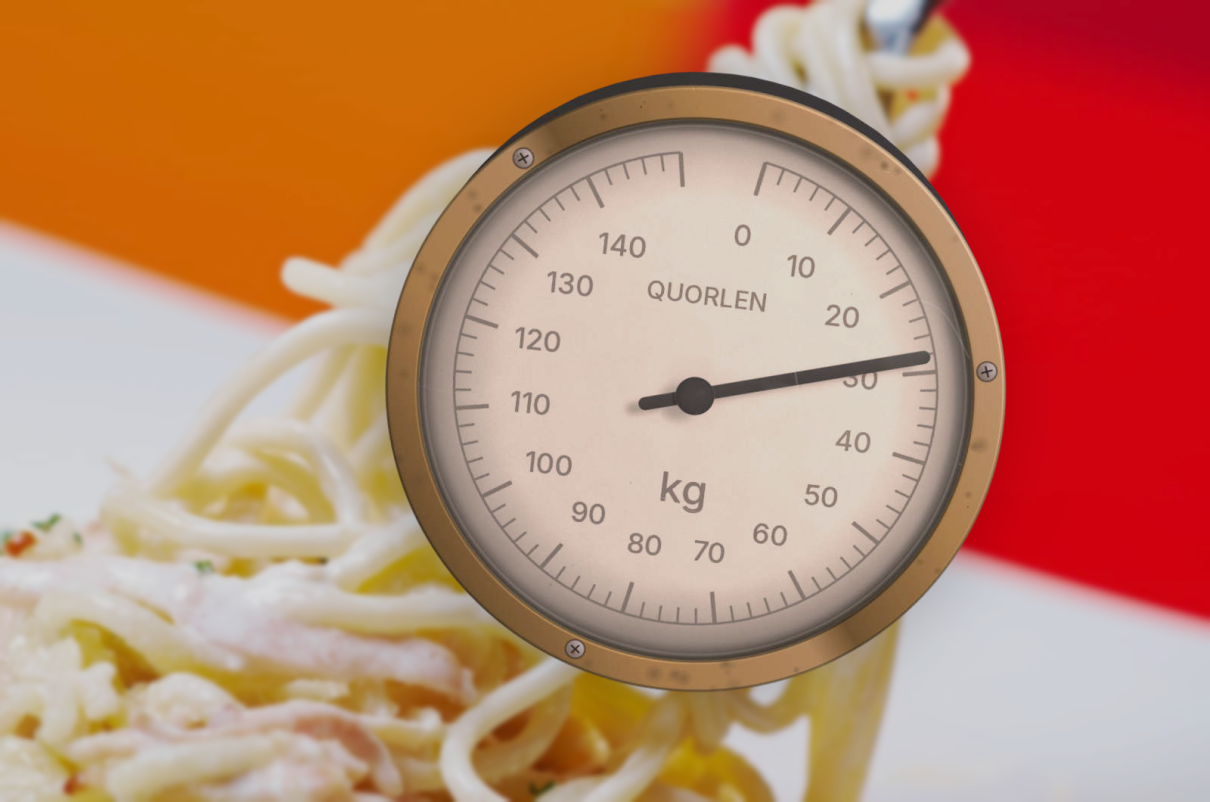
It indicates **28** kg
